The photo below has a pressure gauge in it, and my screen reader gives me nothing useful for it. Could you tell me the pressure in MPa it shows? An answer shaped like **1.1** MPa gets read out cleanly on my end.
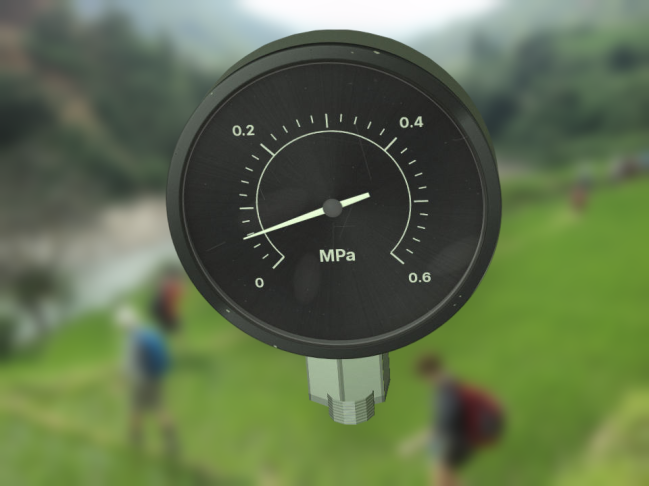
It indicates **0.06** MPa
